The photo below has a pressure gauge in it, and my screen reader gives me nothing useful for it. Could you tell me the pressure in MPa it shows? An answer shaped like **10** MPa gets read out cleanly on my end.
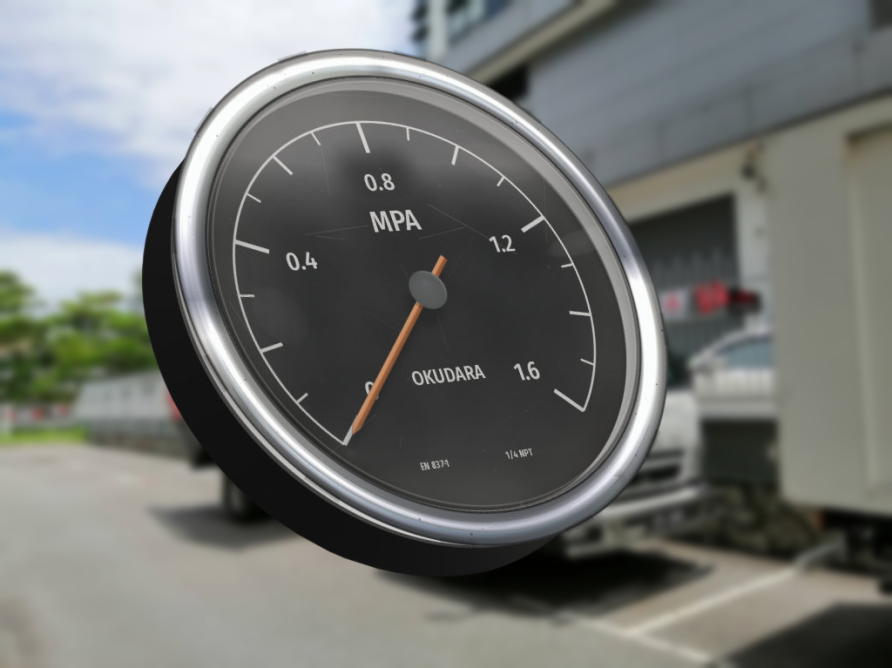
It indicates **0** MPa
